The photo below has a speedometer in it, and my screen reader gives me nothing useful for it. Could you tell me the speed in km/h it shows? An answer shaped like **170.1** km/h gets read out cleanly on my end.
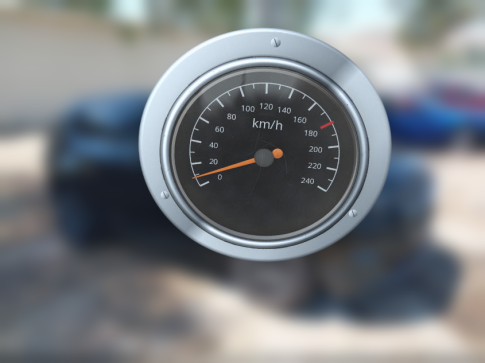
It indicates **10** km/h
